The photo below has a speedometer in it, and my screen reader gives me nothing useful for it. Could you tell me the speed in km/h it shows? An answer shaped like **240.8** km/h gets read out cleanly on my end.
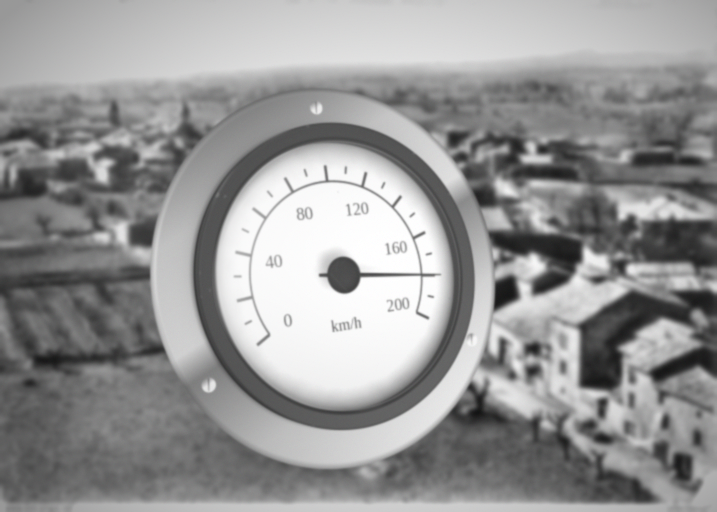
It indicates **180** km/h
